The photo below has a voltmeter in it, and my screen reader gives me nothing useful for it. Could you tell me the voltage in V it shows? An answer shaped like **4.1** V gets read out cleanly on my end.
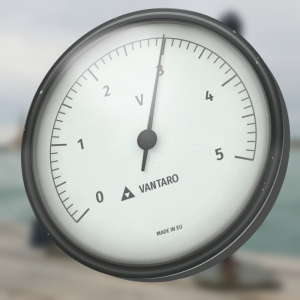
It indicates **3** V
